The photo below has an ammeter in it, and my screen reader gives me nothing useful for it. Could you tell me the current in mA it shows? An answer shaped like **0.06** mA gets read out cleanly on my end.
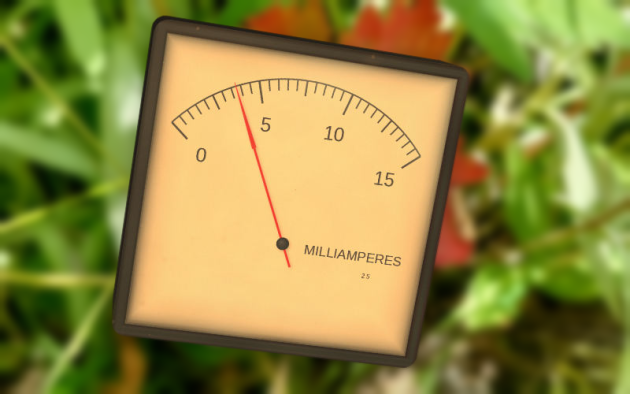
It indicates **3.75** mA
